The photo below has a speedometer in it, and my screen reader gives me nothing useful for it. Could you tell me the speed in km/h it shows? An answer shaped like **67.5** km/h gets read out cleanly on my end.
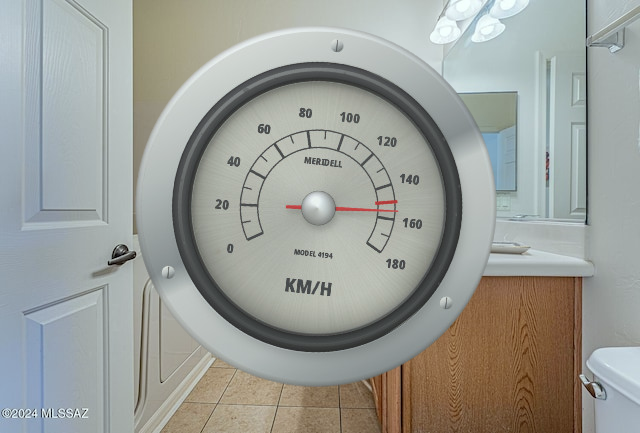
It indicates **155** km/h
